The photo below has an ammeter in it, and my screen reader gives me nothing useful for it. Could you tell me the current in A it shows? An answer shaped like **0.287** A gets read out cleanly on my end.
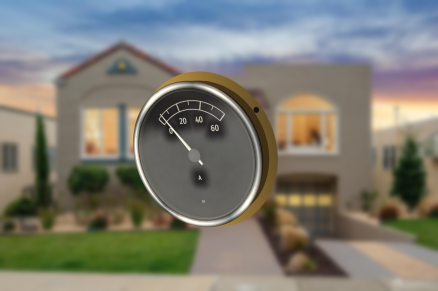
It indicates **5** A
